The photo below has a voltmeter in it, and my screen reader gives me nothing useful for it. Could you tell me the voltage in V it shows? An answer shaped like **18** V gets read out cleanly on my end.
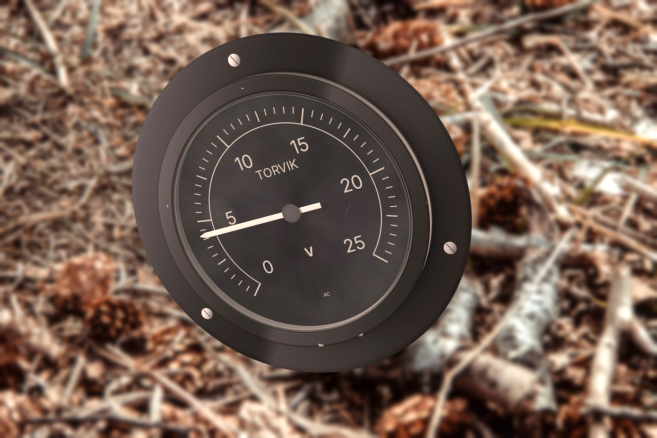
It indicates **4.25** V
